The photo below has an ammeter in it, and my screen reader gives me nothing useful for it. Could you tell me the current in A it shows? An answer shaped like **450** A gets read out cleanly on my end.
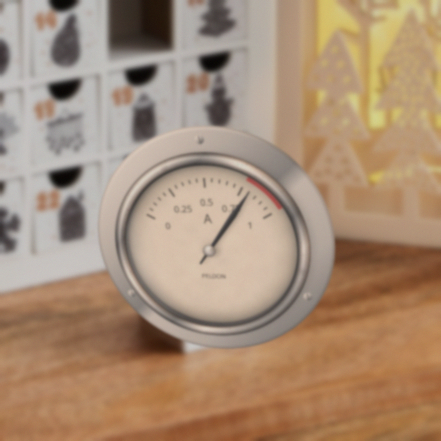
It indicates **0.8** A
